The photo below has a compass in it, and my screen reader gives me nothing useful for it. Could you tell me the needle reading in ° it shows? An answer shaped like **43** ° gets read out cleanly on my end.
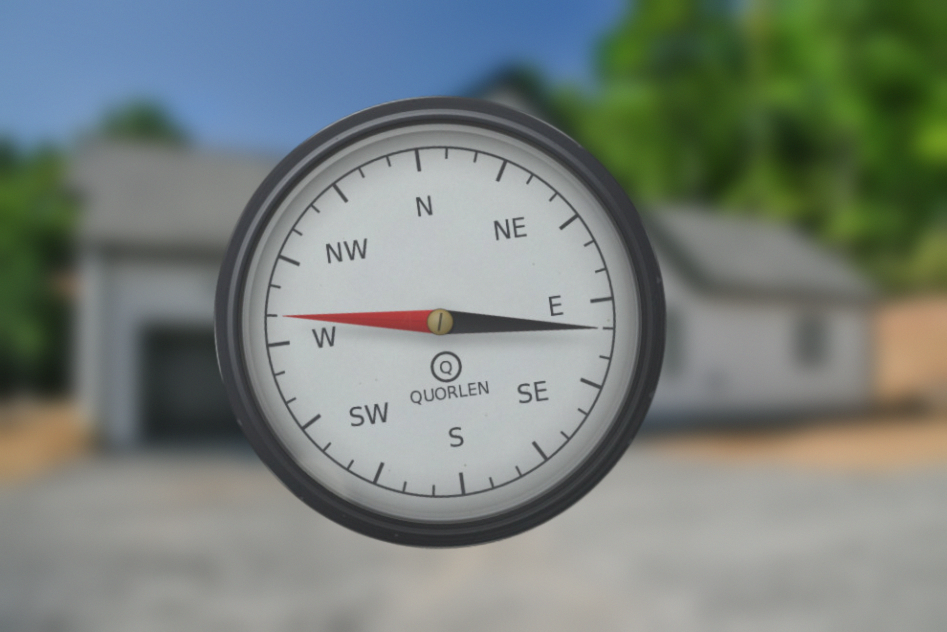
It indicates **280** °
